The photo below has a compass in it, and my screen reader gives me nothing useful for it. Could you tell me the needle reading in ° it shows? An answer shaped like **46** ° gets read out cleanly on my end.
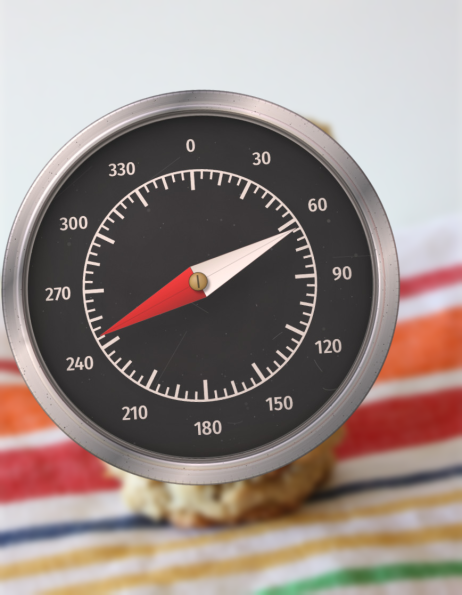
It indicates **245** °
